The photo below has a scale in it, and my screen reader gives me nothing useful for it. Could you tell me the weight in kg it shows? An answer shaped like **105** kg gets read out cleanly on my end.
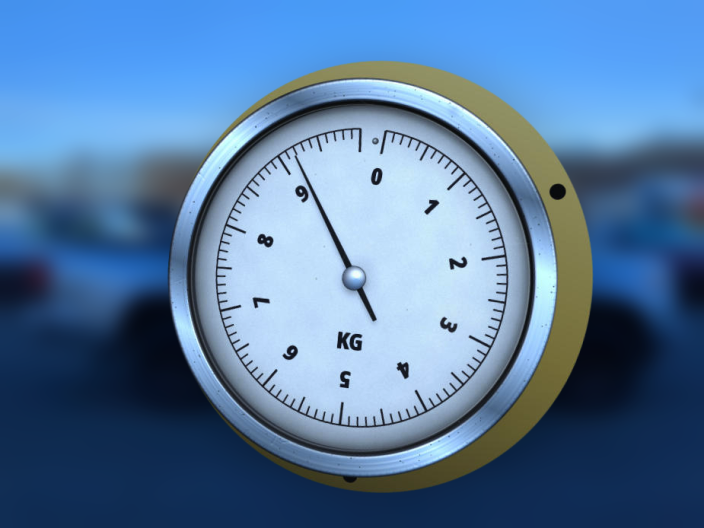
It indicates **9.2** kg
